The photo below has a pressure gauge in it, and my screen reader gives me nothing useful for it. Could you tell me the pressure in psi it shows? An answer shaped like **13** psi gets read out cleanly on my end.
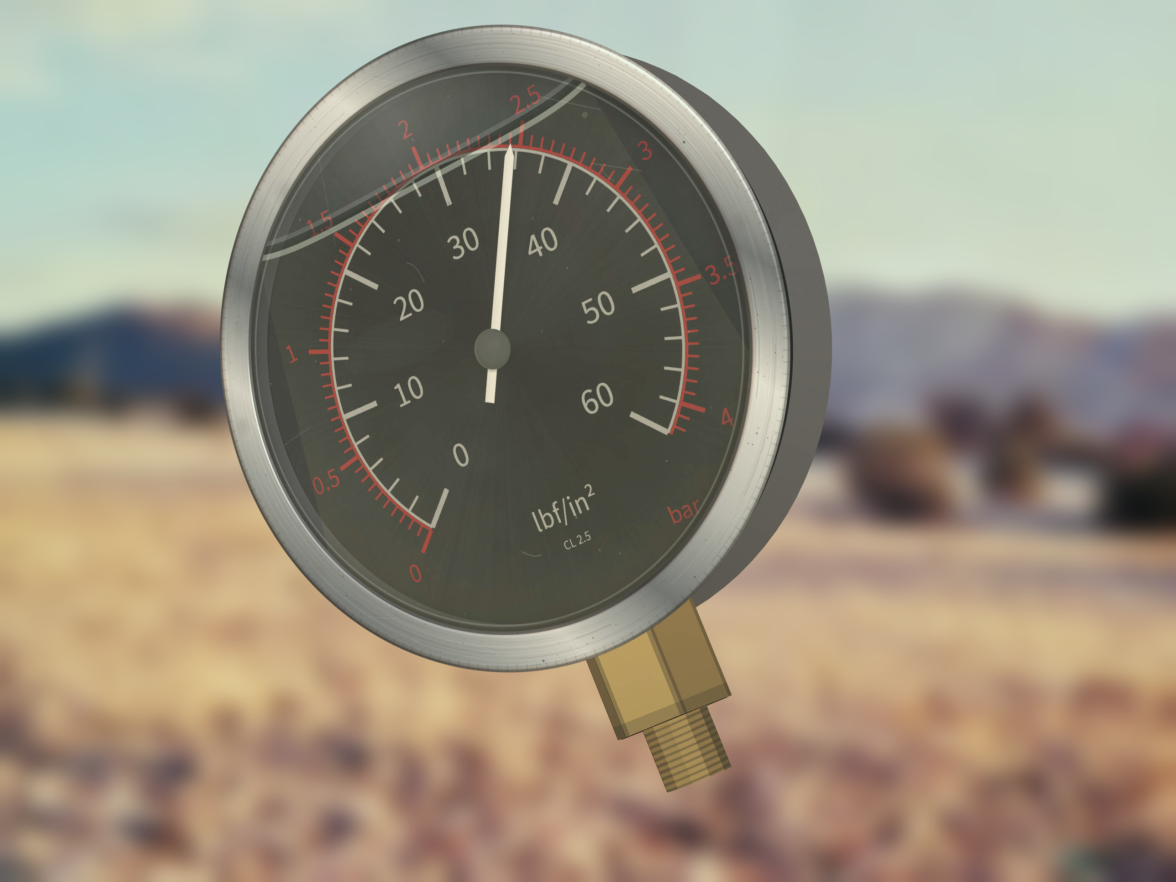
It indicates **36** psi
